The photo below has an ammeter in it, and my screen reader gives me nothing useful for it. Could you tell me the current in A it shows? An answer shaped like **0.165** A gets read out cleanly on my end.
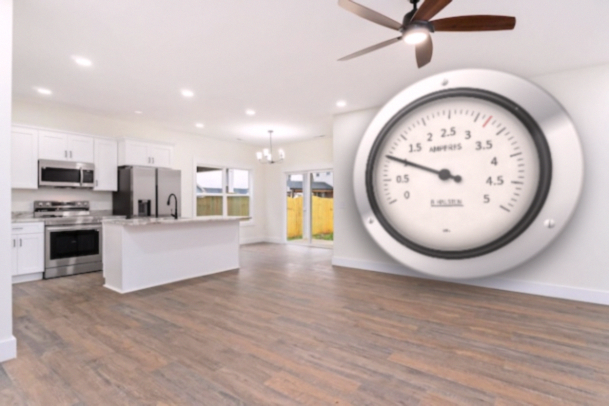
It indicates **1** A
